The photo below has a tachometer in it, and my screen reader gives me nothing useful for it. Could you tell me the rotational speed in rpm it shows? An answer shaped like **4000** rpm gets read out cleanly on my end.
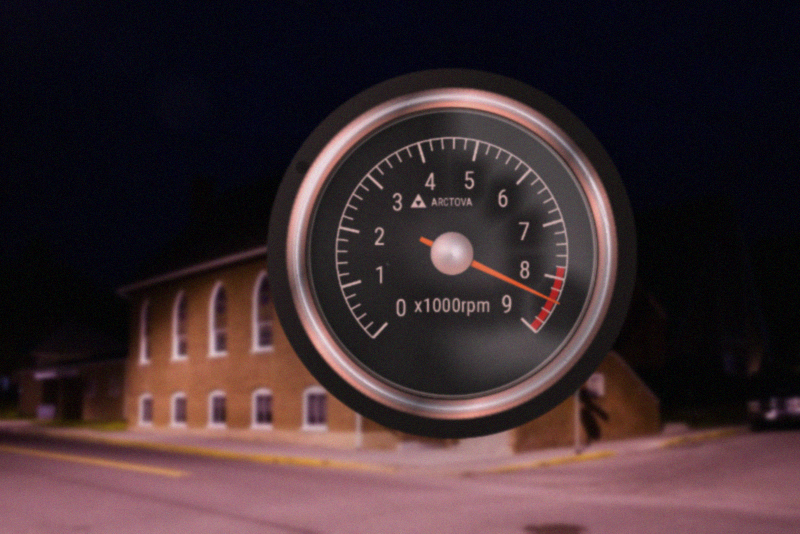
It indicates **8400** rpm
